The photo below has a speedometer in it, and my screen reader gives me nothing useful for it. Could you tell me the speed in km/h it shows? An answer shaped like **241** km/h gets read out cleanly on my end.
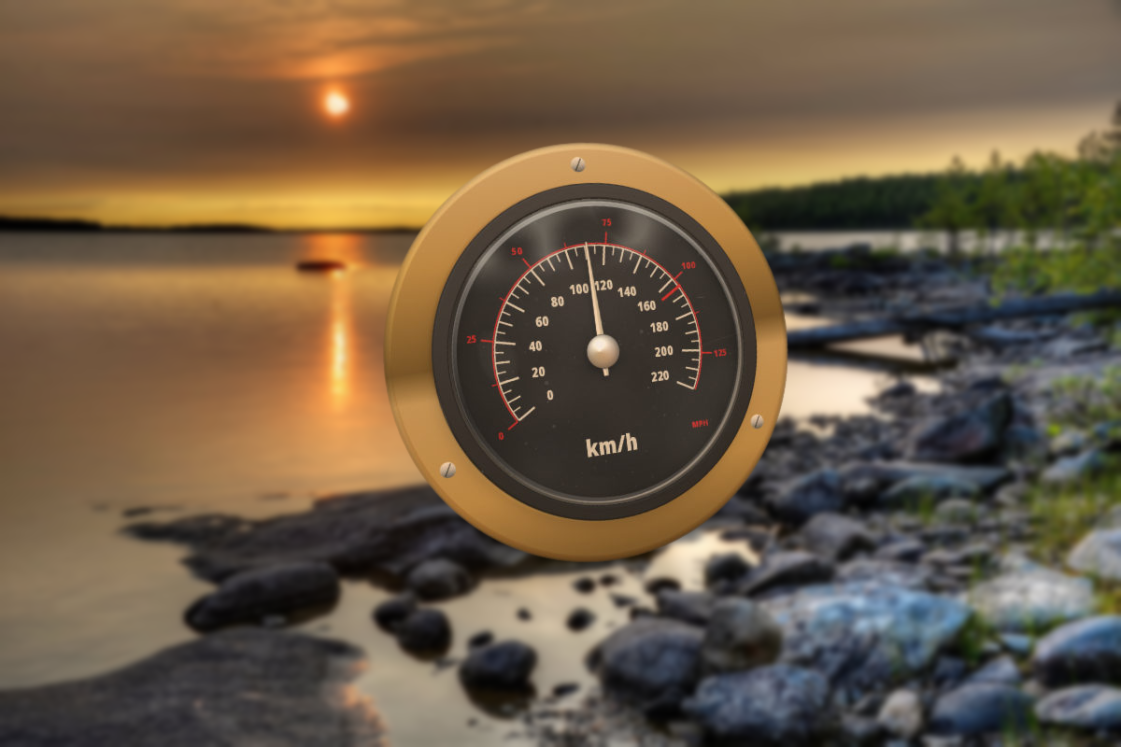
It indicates **110** km/h
